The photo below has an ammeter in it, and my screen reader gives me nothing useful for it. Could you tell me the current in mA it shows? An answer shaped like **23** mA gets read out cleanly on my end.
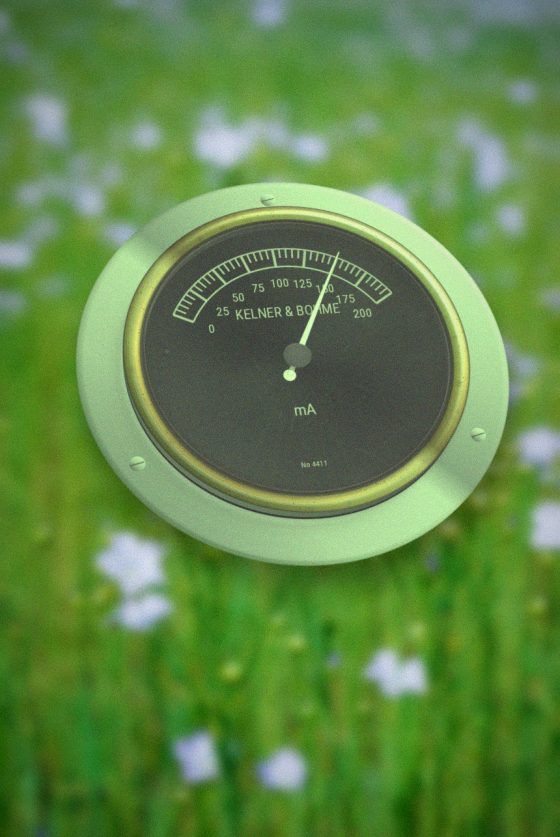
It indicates **150** mA
